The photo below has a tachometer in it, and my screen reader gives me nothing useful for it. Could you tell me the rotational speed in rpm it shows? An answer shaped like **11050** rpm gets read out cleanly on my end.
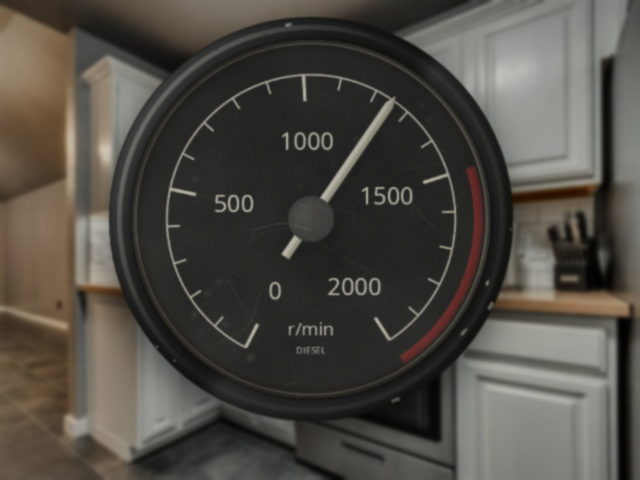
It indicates **1250** rpm
